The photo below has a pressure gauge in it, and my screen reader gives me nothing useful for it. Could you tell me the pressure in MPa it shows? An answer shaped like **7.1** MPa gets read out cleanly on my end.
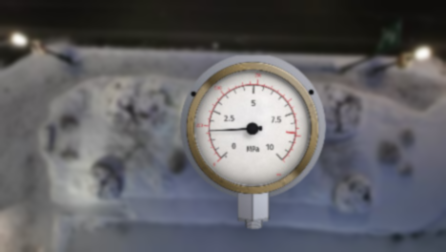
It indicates **1.5** MPa
